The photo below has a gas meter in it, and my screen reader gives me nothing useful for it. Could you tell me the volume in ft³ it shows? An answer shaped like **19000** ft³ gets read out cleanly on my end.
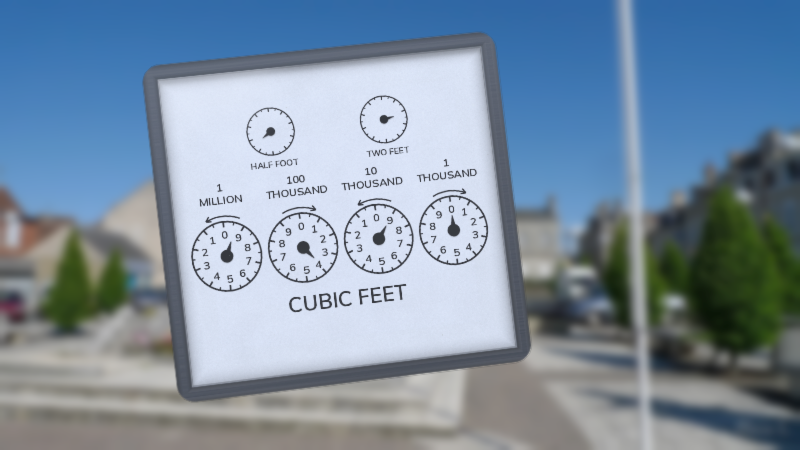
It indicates **939000** ft³
